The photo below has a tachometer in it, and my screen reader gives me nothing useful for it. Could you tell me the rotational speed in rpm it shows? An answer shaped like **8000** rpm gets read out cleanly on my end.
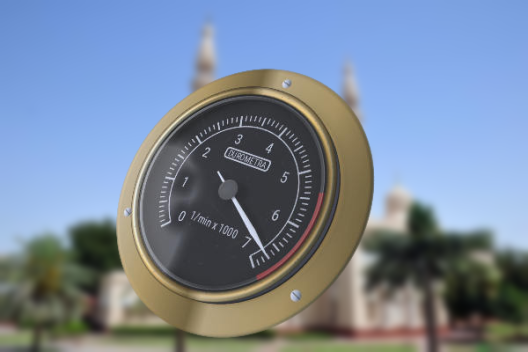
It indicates **6700** rpm
